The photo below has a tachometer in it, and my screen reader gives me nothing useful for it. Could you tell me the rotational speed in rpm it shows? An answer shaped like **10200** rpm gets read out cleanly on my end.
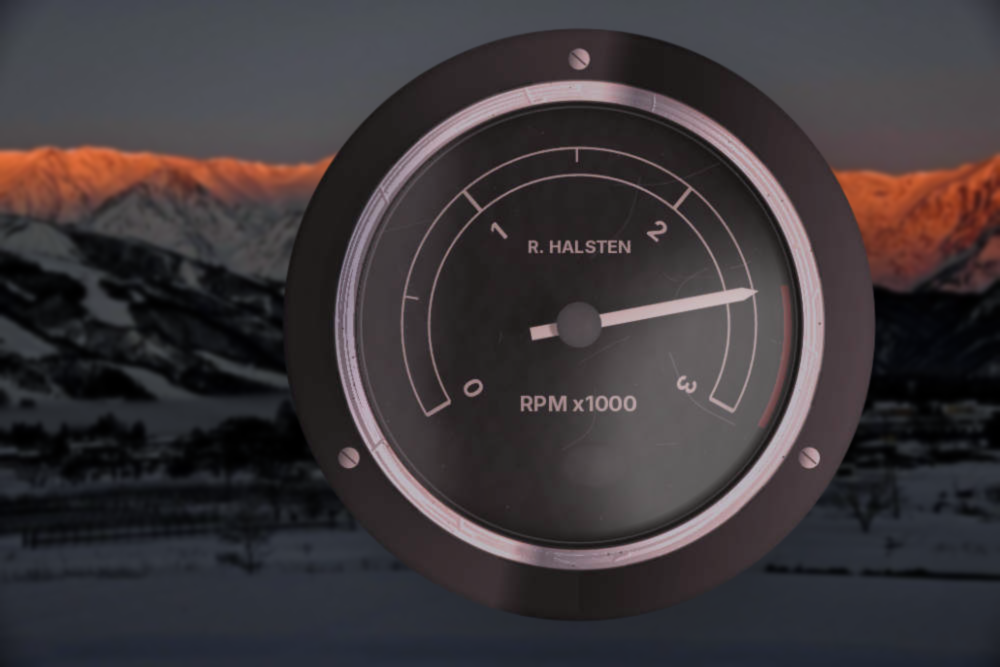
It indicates **2500** rpm
